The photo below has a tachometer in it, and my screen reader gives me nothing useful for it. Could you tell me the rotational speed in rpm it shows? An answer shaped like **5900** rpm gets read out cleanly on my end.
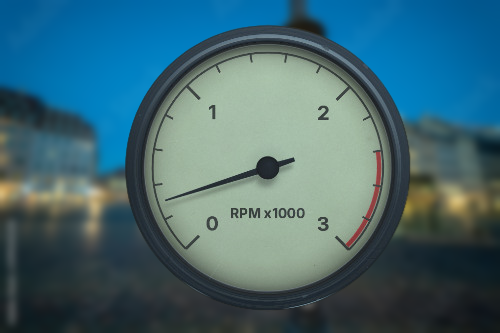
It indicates **300** rpm
